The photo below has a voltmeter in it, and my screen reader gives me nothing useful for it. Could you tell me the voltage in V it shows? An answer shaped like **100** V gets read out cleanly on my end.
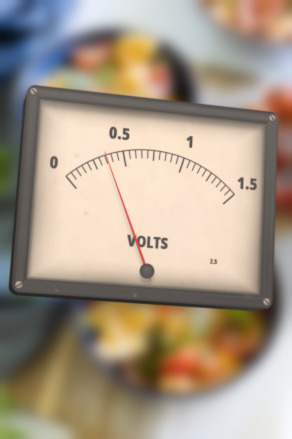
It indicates **0.35** V
